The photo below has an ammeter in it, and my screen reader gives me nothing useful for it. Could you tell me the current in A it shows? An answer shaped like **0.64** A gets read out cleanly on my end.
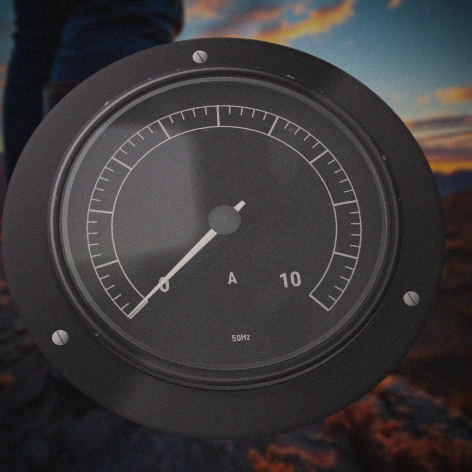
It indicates **0** A
